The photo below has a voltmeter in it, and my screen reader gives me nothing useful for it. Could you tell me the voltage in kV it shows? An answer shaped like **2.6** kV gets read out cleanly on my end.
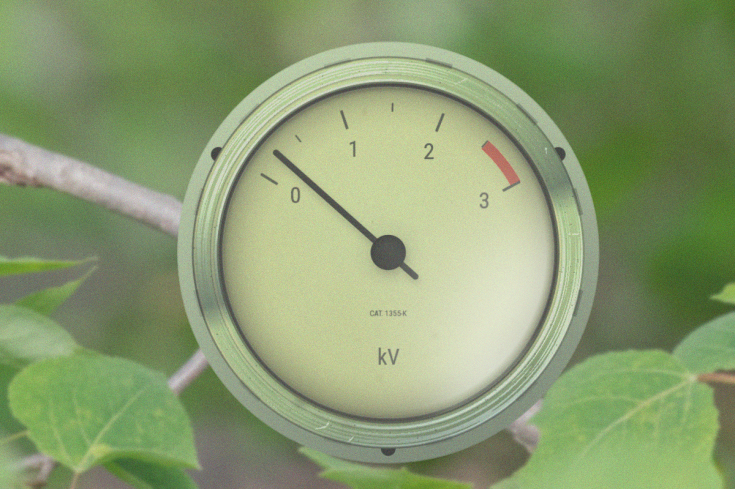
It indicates **0.25** kV
